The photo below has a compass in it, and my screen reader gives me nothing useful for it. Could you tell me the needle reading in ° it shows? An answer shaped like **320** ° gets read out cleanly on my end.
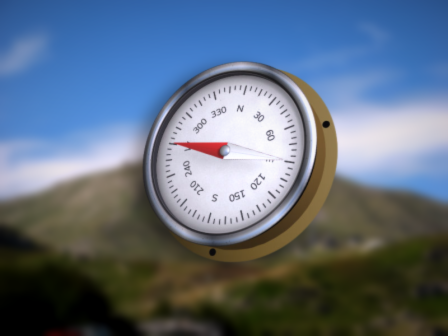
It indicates **270** °
